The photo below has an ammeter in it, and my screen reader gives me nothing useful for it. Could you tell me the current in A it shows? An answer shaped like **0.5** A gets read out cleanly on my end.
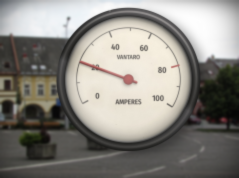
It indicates **20** A
